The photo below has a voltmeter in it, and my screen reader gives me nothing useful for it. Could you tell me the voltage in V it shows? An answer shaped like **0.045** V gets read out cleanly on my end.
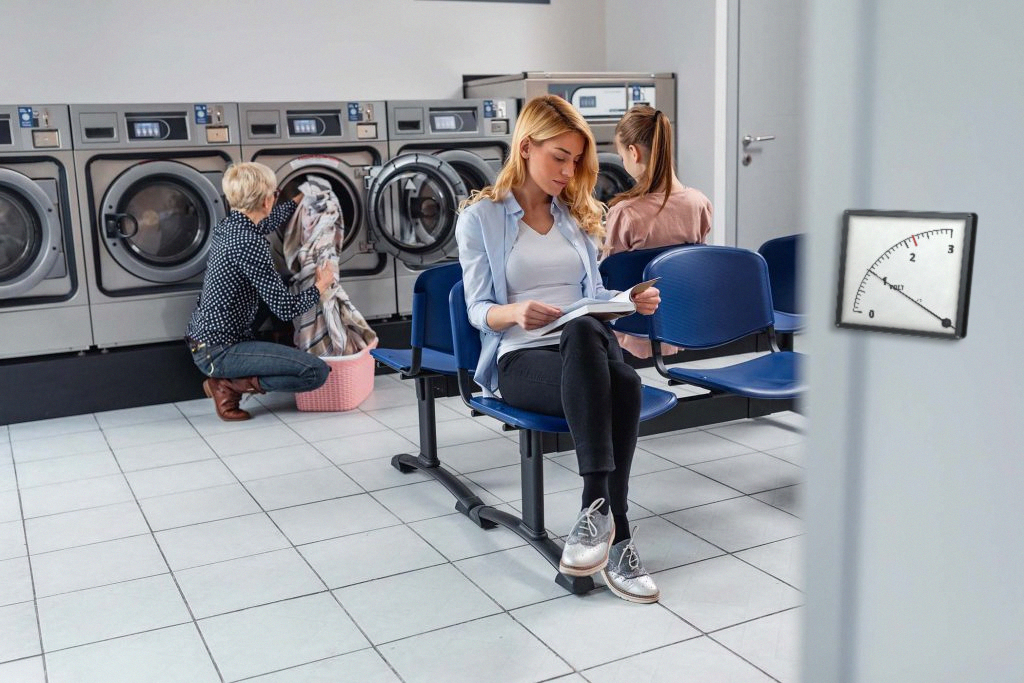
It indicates **1** V
